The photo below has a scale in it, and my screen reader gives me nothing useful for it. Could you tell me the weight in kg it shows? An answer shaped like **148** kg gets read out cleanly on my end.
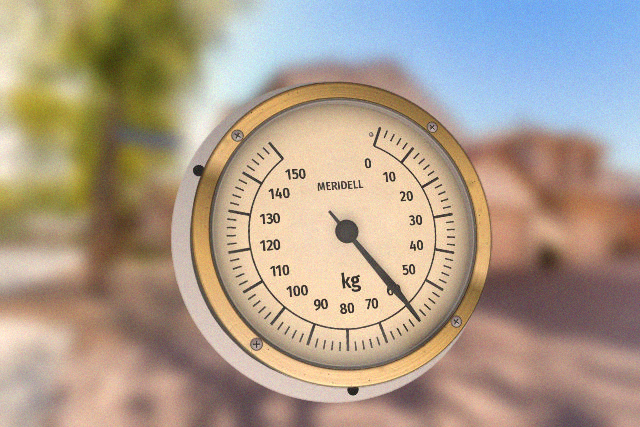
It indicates **60** kg
